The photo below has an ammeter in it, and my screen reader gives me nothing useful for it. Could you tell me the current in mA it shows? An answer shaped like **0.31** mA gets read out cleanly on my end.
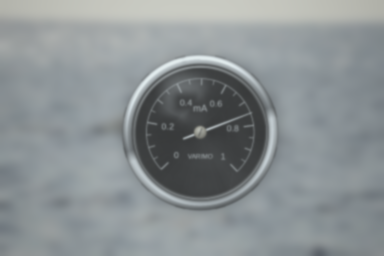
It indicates **0.75** mA
